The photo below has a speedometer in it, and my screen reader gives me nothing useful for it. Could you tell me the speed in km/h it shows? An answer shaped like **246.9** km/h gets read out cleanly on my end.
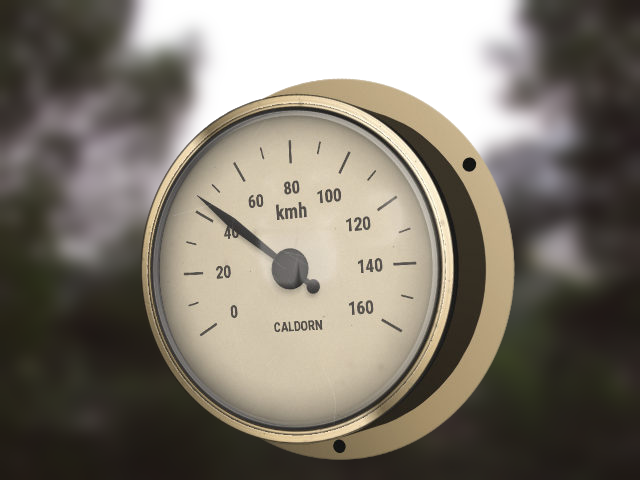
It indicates **45** km/h
